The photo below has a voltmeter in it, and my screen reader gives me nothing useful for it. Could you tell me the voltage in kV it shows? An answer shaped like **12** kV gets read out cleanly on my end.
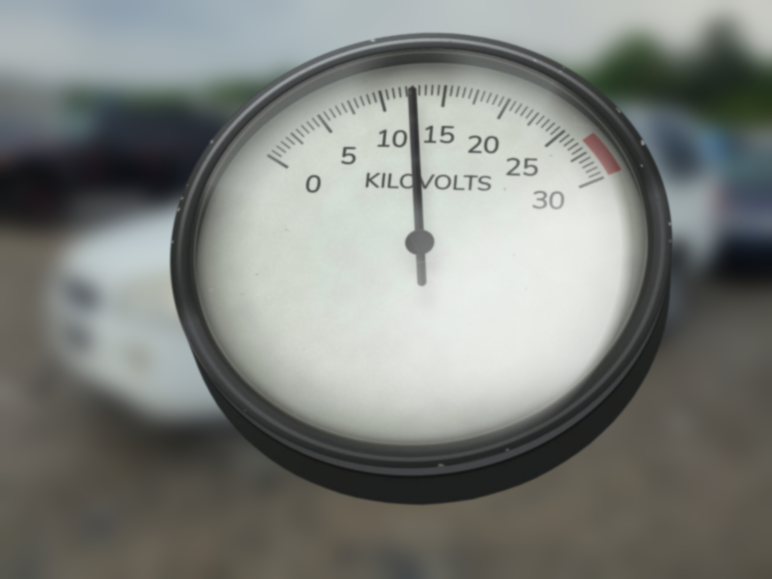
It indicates **12.5** kV
